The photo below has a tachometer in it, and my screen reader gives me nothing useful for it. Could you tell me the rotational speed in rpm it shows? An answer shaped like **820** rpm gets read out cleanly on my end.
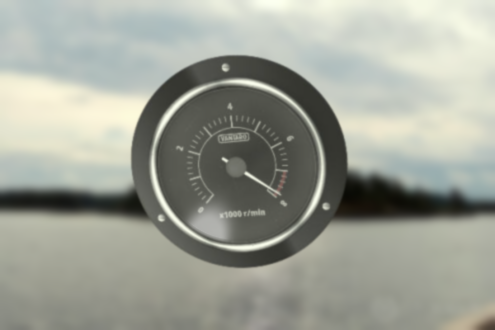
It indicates **7800** rpm
